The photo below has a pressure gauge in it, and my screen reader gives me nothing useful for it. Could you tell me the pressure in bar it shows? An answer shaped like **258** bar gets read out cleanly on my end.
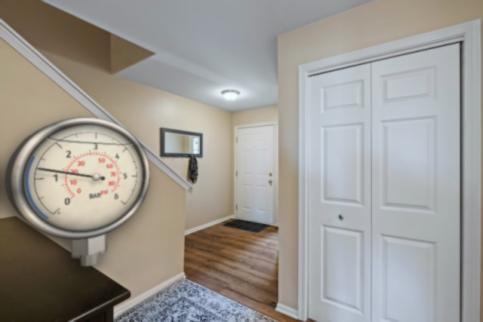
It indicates **1.25** bar
